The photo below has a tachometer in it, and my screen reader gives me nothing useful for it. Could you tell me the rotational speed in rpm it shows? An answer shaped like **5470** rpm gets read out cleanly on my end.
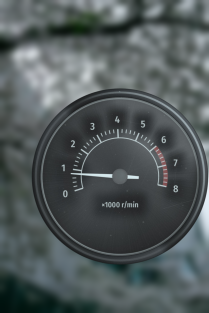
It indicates **800** rpm
